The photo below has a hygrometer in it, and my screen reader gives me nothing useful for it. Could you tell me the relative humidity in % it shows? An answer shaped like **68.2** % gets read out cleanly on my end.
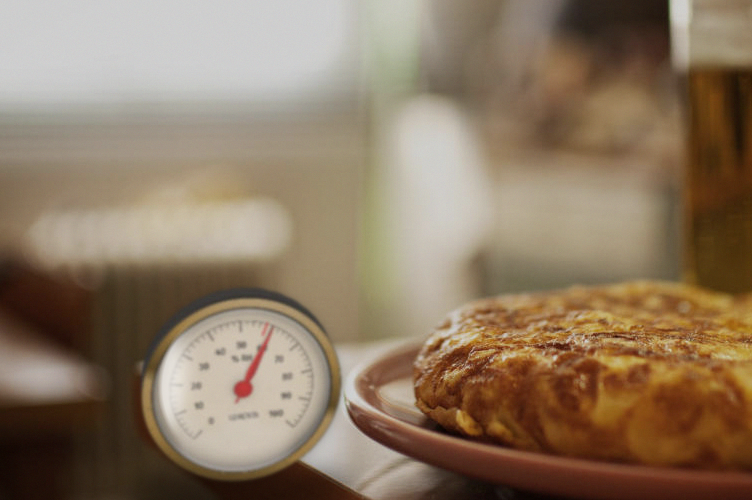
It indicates **60** %
